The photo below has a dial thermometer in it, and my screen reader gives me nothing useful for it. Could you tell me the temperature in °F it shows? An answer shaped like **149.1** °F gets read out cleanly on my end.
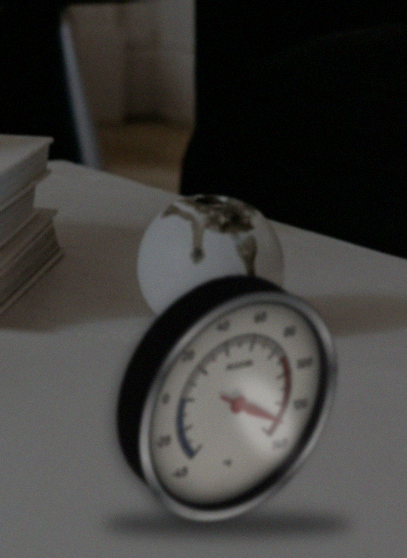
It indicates **130** °F
